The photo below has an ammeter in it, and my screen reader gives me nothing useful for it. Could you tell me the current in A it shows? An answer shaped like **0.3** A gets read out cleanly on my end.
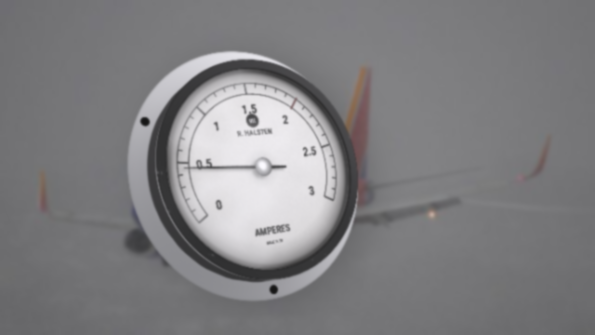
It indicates **0.45** A
